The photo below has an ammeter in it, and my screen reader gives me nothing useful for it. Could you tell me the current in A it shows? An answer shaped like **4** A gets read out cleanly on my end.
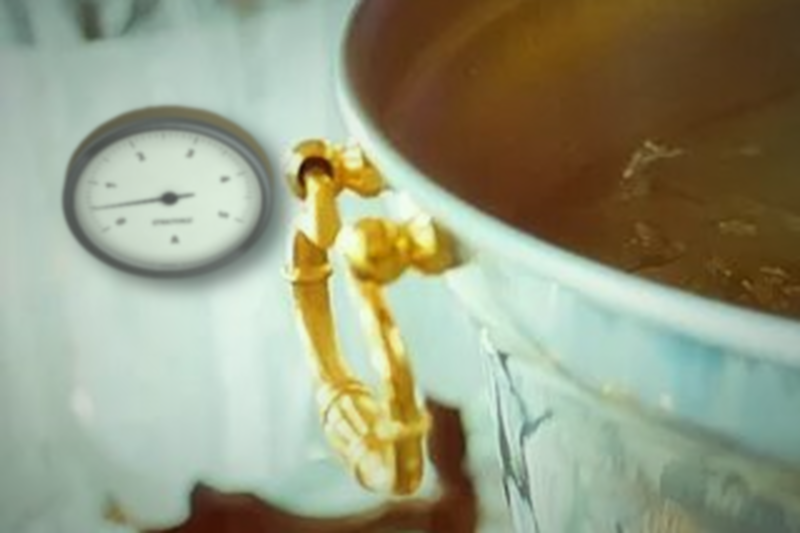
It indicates **0.5** A
